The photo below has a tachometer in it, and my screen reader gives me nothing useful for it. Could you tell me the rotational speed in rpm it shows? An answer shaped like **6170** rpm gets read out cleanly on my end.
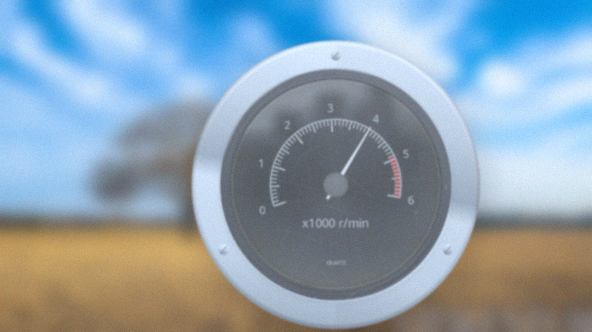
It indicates **4000** rpm
